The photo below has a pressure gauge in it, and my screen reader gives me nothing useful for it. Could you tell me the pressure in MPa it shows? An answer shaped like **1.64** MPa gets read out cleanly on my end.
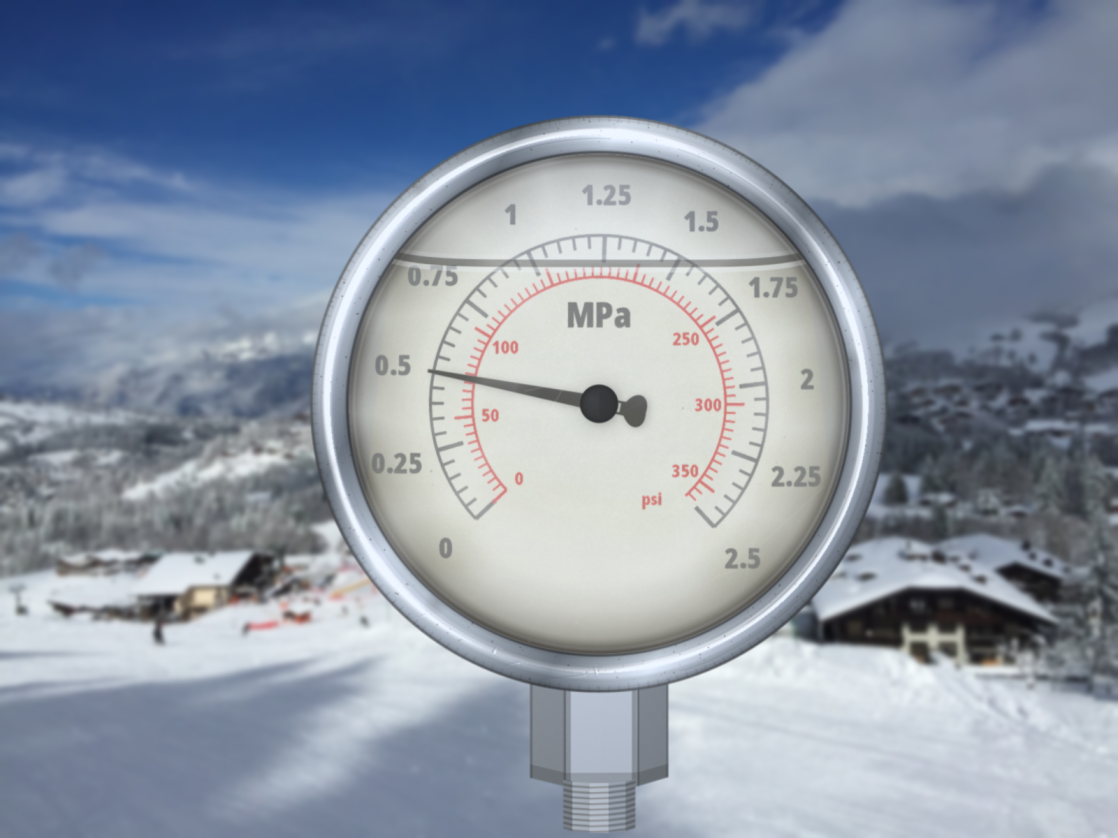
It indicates **0.5** MPa
